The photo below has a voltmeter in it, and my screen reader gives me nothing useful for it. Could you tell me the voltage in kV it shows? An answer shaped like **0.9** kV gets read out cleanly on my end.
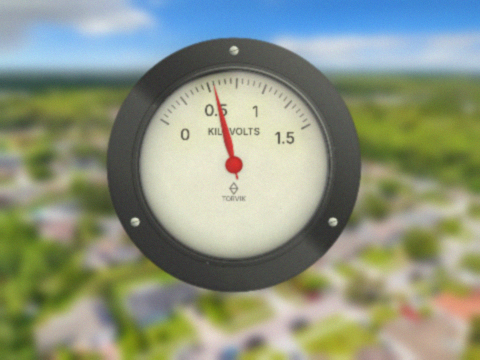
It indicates **0.55** kV
